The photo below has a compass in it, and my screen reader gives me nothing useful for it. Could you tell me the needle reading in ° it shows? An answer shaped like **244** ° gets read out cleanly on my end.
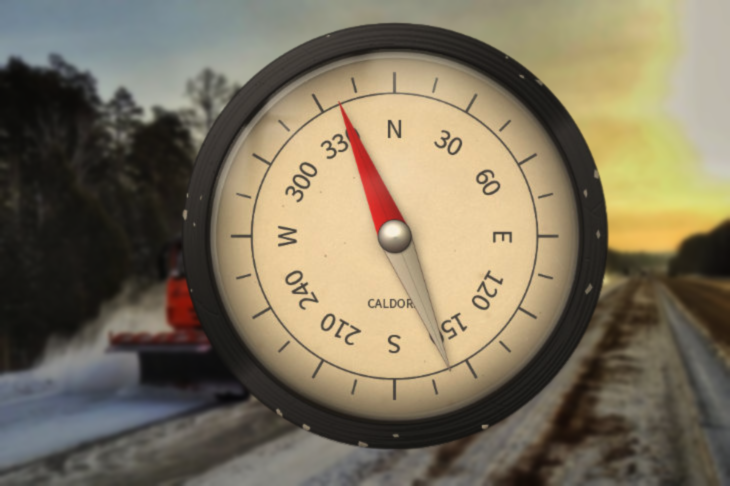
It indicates **337.5** °
